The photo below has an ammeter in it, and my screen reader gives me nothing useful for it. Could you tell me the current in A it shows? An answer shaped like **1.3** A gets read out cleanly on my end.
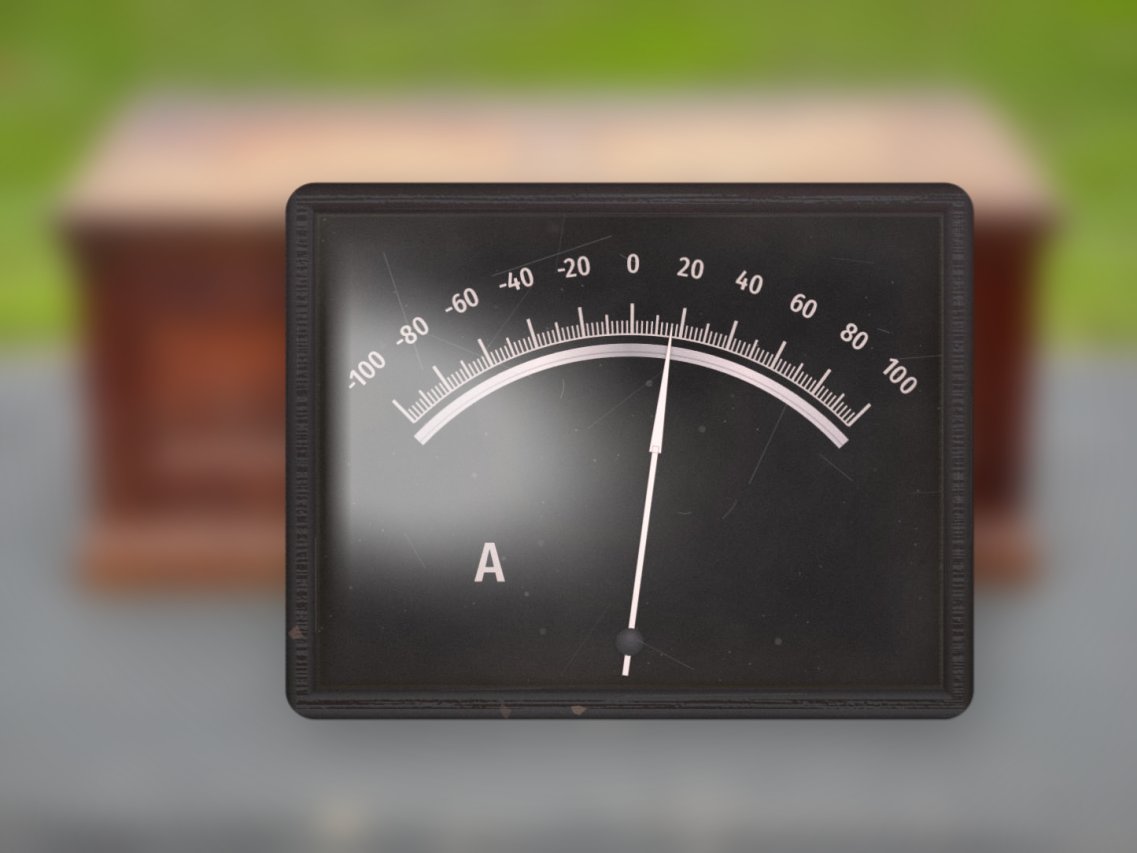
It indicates **16** A
